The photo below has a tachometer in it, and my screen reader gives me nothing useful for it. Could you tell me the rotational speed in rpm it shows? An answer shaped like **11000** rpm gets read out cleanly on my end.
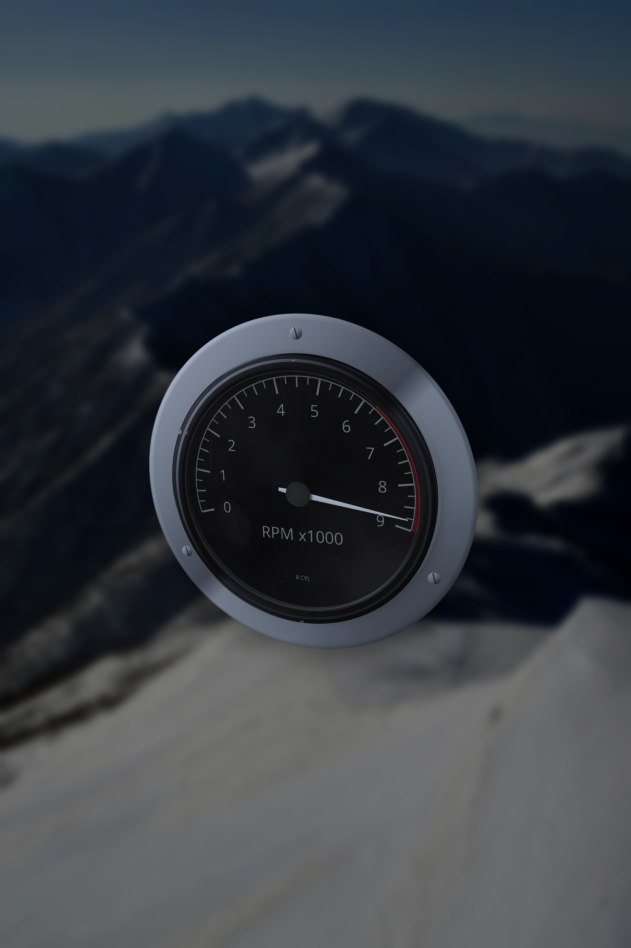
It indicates **8750** rpm
